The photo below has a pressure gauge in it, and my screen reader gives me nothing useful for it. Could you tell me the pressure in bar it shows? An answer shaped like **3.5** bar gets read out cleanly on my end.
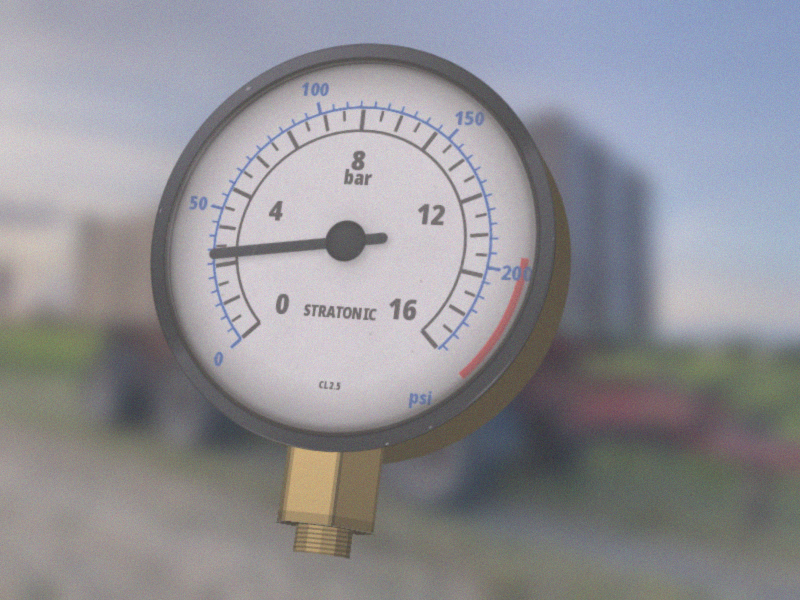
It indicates **2.25** bar
